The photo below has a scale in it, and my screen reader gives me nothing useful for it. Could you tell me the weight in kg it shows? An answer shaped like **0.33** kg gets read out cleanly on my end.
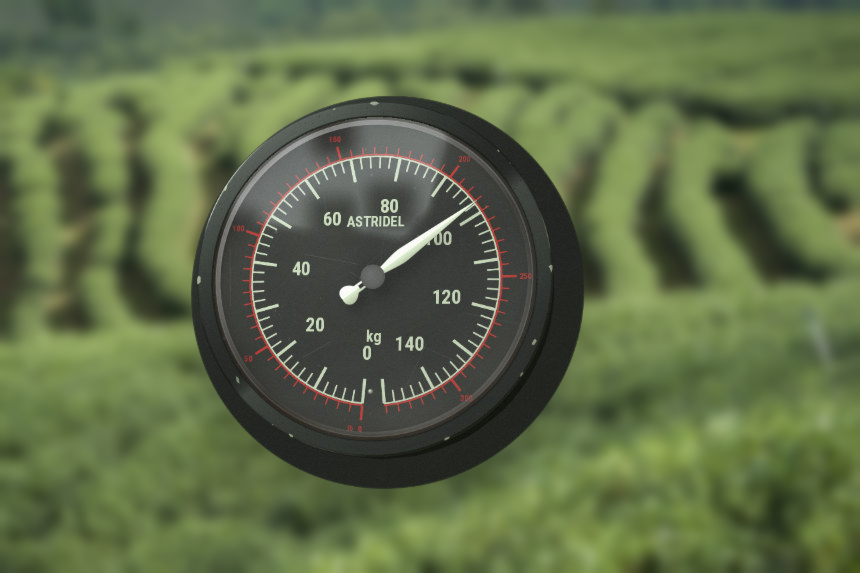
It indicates **98** kg
